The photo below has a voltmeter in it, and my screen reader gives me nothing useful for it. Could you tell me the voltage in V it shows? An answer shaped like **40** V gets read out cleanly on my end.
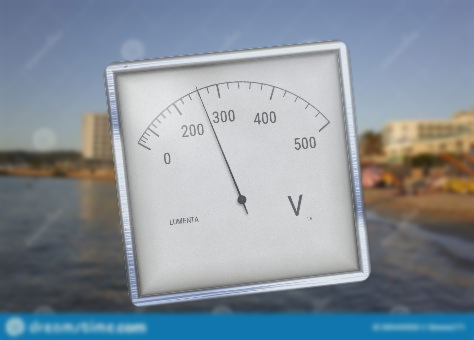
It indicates **260** V
